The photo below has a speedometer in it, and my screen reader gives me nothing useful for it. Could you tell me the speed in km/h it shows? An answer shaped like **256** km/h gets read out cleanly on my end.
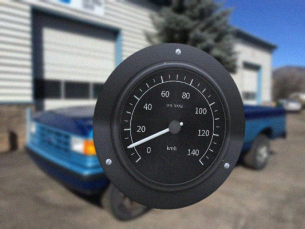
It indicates **10** km/h
